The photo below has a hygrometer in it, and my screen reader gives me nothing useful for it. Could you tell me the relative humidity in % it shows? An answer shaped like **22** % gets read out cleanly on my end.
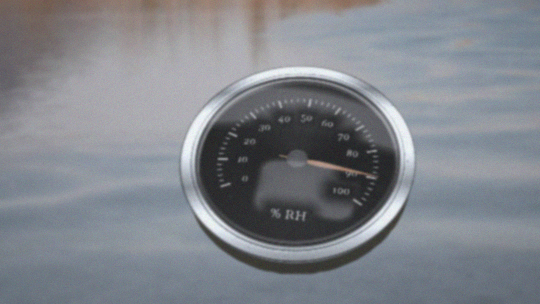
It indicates **90** %
